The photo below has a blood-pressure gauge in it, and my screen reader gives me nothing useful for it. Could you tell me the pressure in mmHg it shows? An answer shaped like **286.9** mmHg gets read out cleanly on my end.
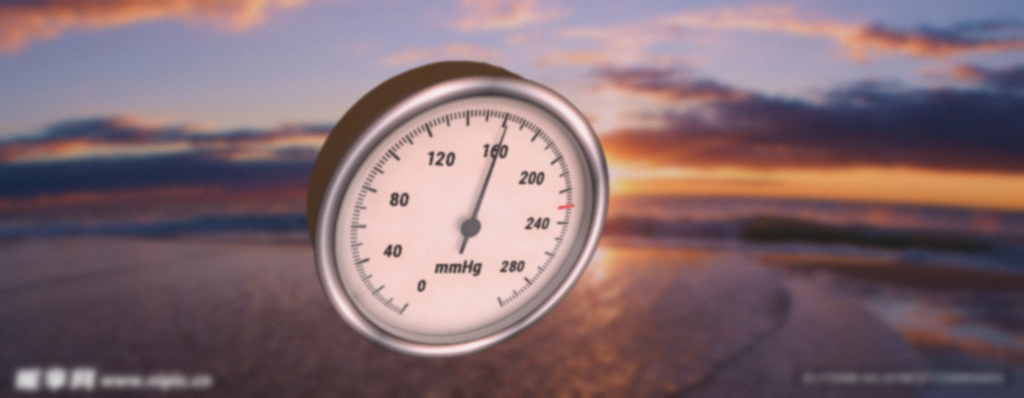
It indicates **160** mmHg
